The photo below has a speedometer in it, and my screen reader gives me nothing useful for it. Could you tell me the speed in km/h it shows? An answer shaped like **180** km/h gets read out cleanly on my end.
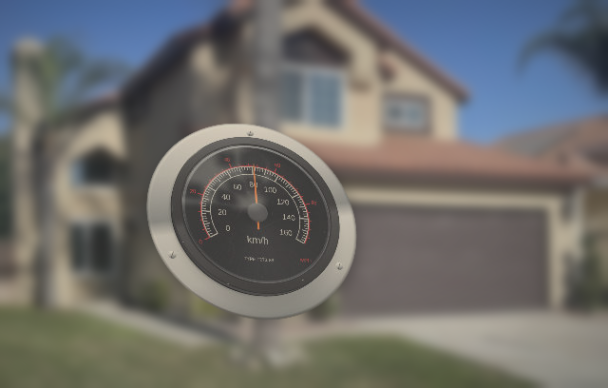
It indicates **80** km/h
